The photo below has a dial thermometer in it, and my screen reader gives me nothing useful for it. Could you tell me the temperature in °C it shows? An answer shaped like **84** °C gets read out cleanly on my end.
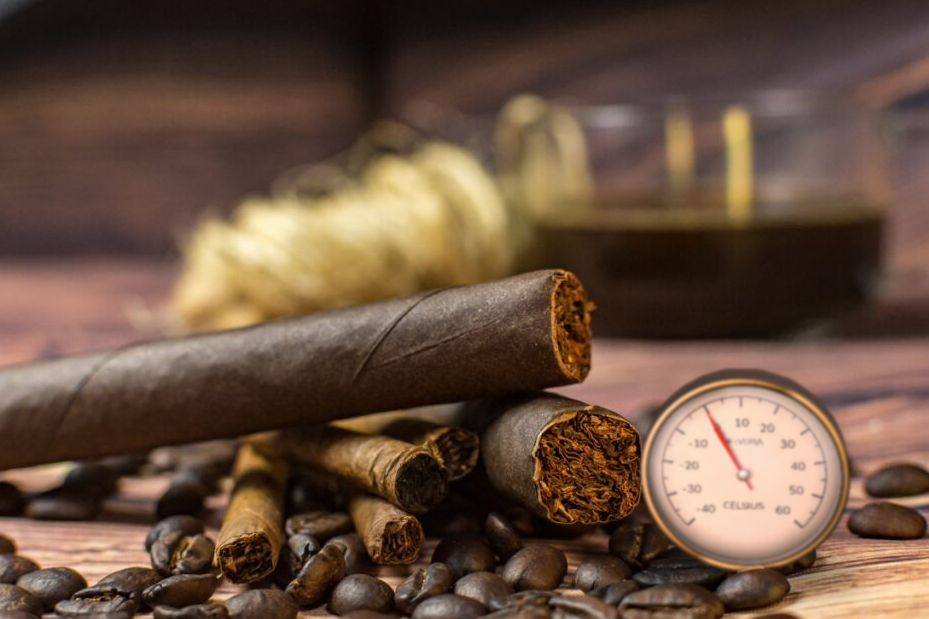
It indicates **0** °C
